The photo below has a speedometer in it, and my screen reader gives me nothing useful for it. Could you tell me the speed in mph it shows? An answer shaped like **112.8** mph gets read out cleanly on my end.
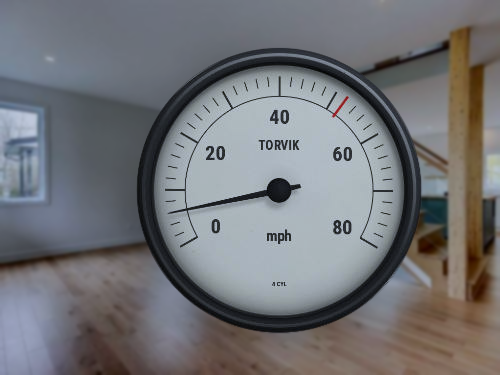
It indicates **6** mph
